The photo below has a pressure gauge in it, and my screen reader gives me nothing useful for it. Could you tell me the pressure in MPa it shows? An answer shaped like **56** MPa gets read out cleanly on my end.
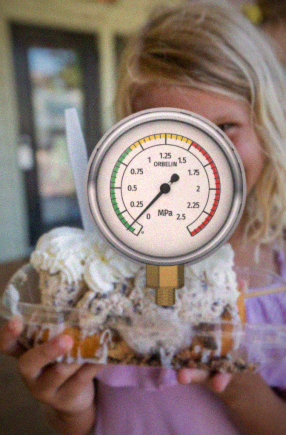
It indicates **0.1** MPa
